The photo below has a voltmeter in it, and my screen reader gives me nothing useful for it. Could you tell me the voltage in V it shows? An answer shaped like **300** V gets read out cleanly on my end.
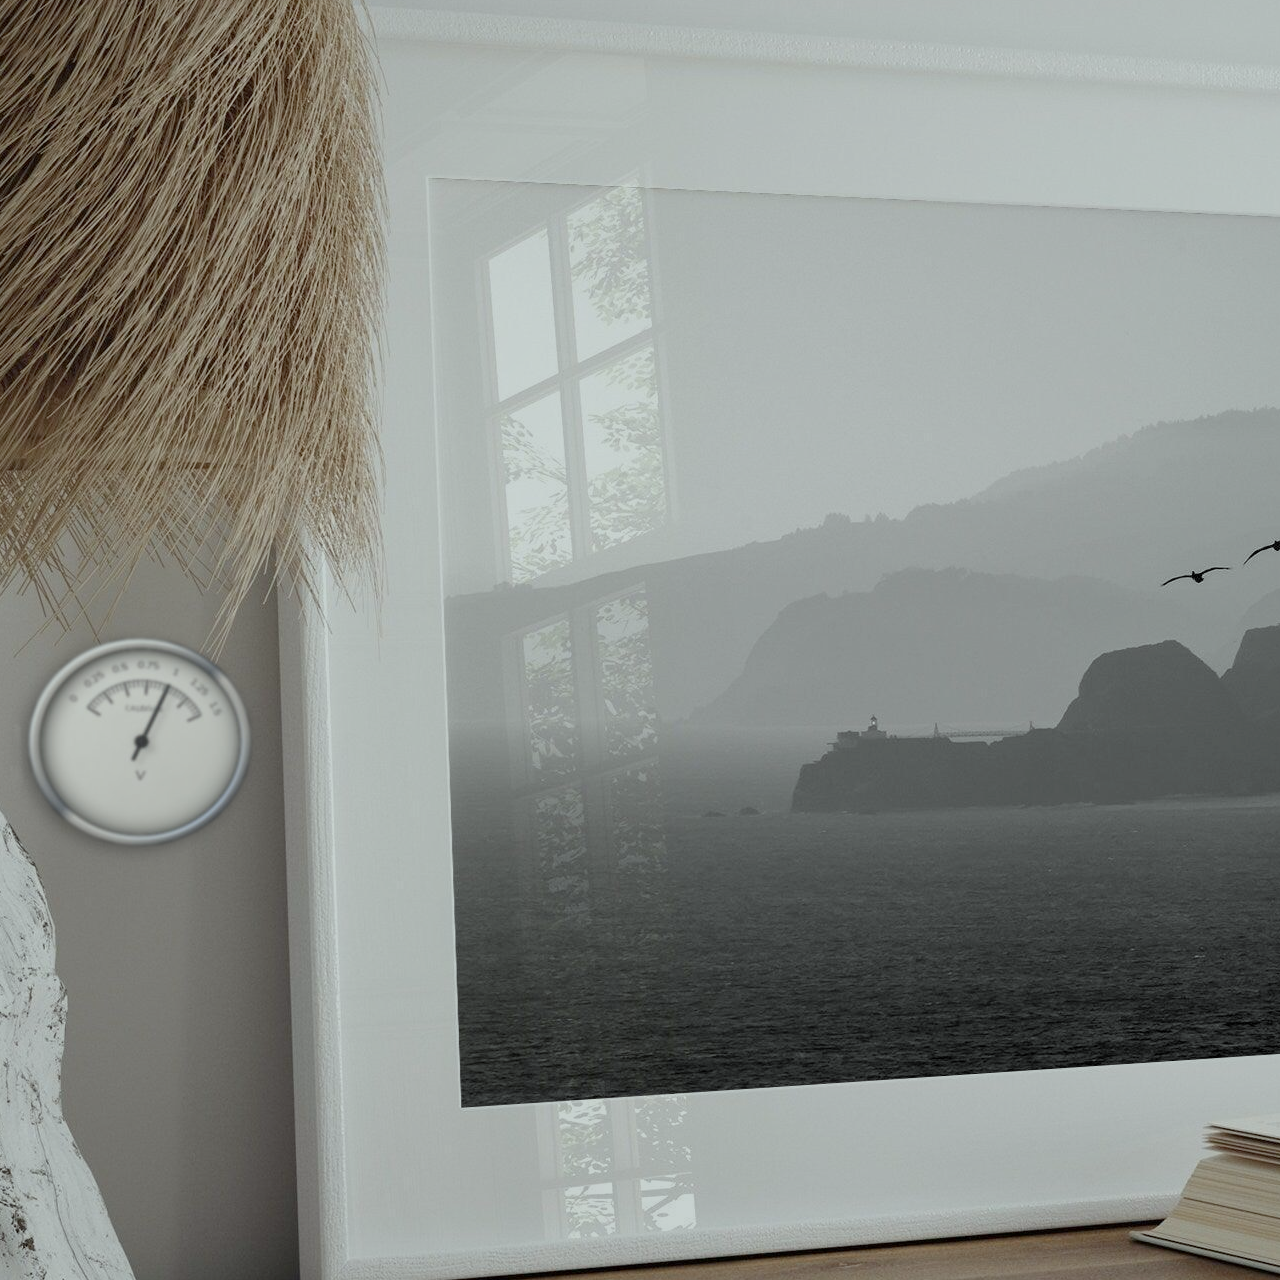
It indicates **1** V
